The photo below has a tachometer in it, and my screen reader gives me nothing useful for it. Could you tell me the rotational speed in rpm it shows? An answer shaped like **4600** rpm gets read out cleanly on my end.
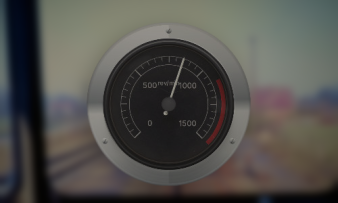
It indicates **850** rpm
